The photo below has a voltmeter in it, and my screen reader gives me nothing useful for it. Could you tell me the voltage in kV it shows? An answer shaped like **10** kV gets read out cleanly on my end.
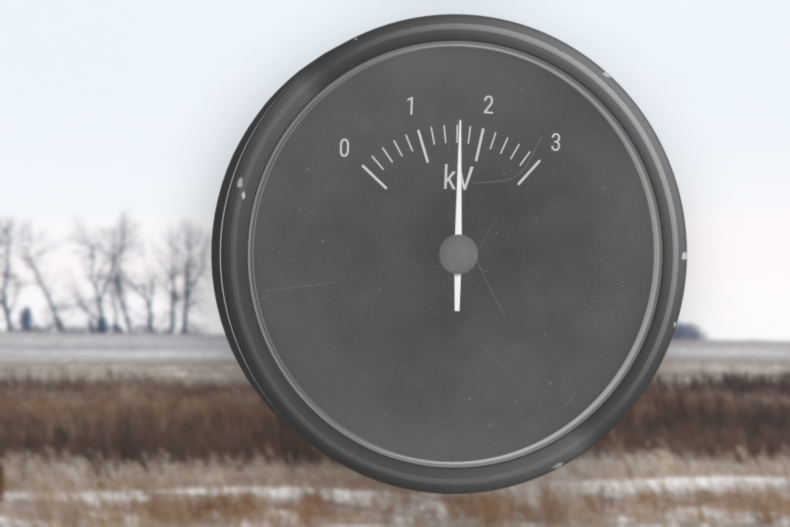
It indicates **1.6** kV
